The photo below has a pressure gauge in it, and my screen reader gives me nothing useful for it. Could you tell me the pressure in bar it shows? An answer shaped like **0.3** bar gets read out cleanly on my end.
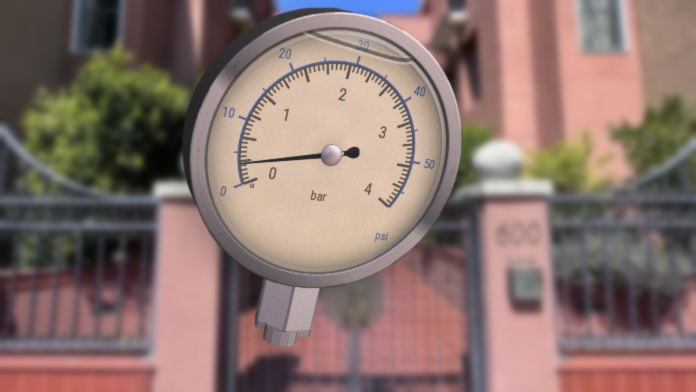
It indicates **0.25** bar
